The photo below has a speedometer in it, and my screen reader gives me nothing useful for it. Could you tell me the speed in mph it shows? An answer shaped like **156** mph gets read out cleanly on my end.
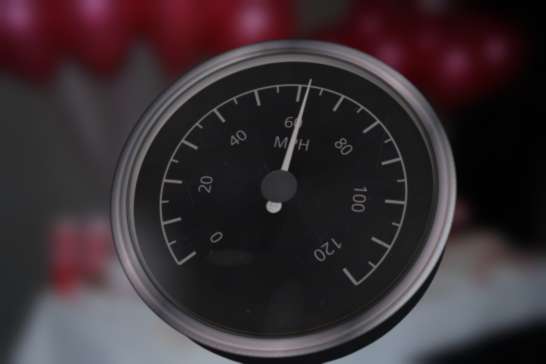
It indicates **62.5** mph
